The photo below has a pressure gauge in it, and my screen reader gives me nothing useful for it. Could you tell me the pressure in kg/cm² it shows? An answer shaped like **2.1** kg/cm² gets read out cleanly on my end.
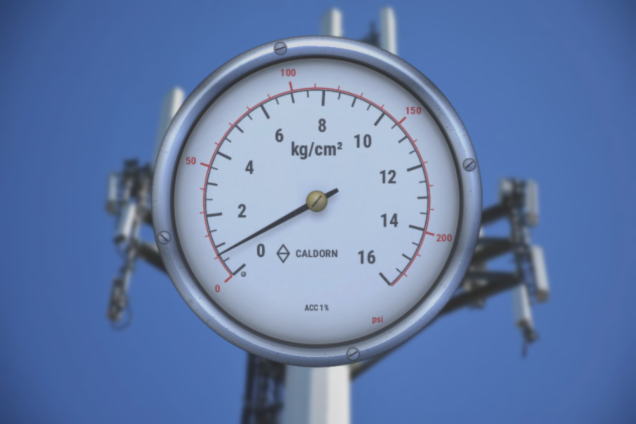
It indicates **0.75** kg/cm²
